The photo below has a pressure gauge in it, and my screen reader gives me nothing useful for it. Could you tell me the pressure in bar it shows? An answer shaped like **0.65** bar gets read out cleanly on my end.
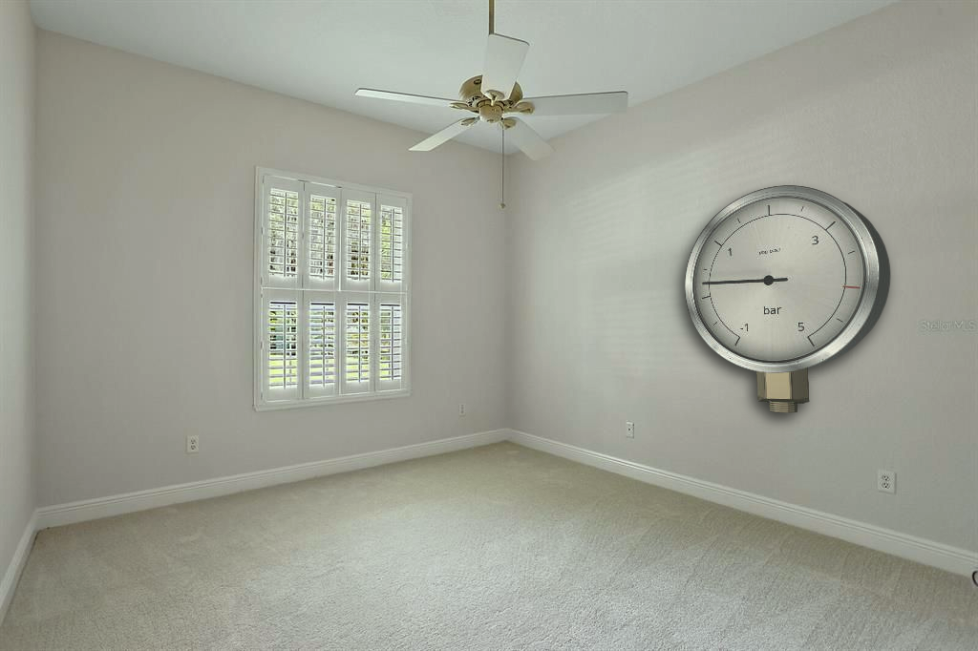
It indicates **0.25** bar
